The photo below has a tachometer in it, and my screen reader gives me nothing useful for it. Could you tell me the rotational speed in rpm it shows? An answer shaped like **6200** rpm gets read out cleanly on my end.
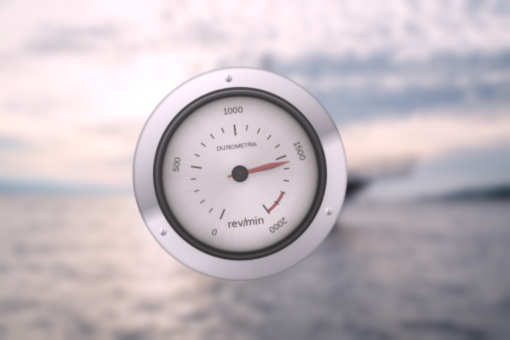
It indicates **1550** rpm
